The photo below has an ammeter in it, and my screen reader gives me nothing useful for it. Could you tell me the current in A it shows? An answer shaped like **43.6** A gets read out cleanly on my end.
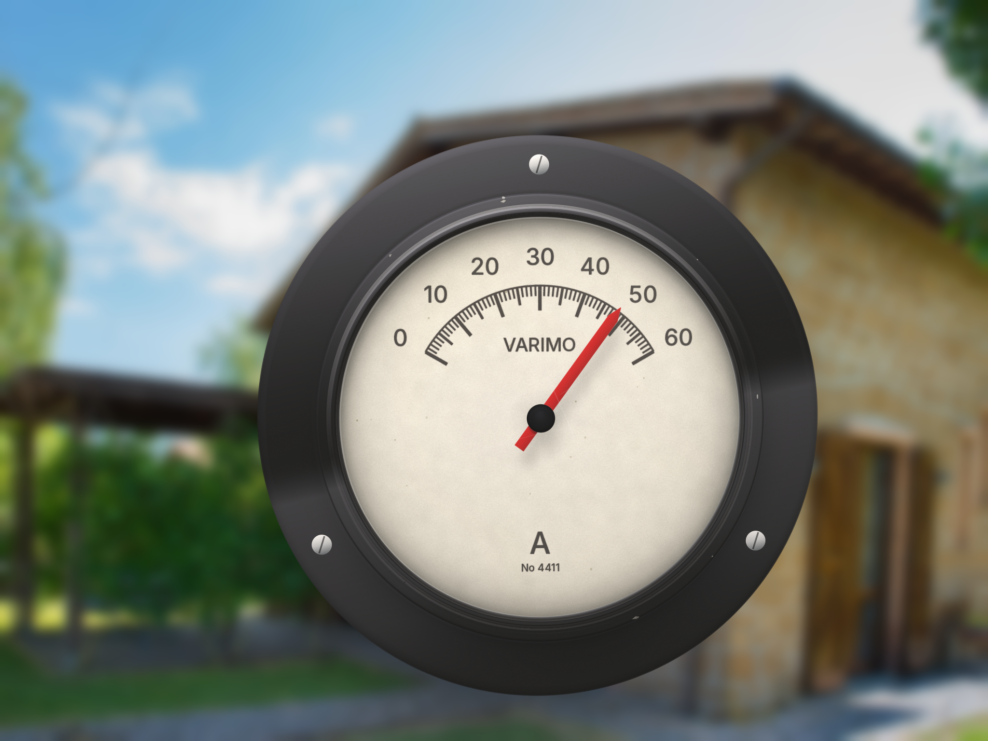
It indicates **48** A
